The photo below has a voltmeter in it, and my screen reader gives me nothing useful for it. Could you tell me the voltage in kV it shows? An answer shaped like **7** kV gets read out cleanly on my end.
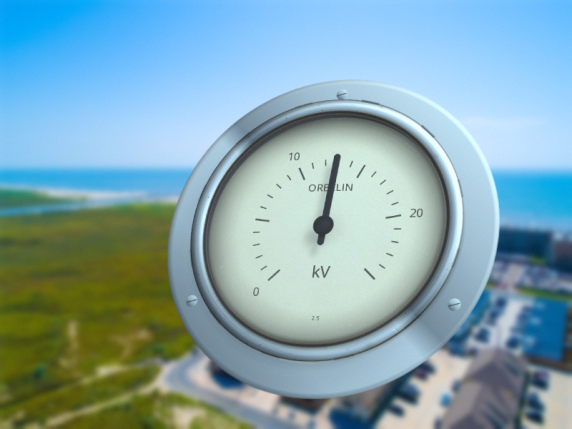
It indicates **13** kV
